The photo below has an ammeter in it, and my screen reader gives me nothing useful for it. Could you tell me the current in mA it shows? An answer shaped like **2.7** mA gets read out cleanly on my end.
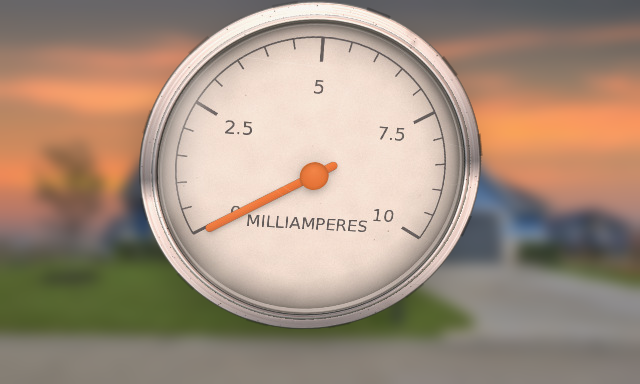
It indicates **0** mA
